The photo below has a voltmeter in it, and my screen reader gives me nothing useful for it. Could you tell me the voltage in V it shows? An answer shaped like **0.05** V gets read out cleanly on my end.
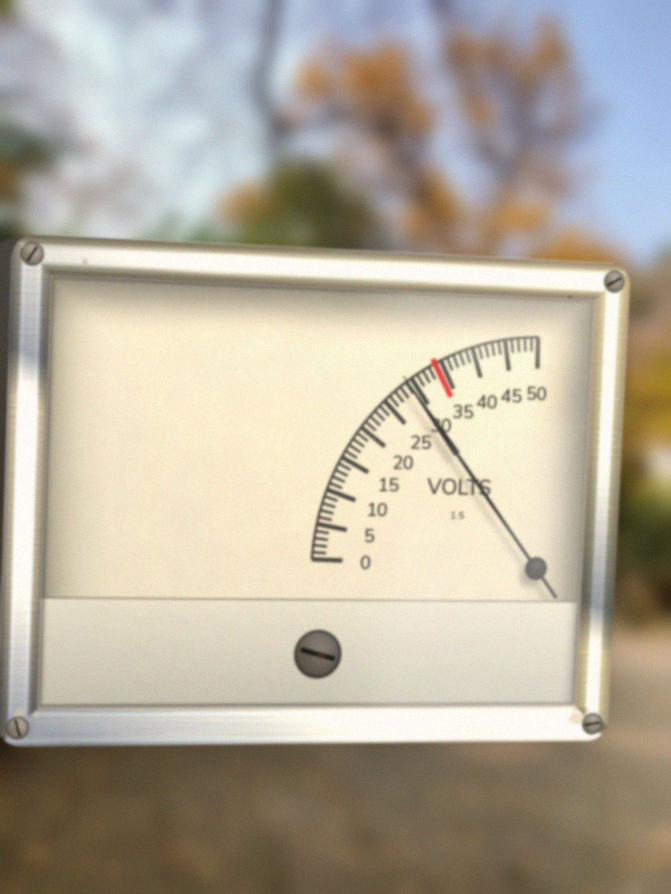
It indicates **29** V
